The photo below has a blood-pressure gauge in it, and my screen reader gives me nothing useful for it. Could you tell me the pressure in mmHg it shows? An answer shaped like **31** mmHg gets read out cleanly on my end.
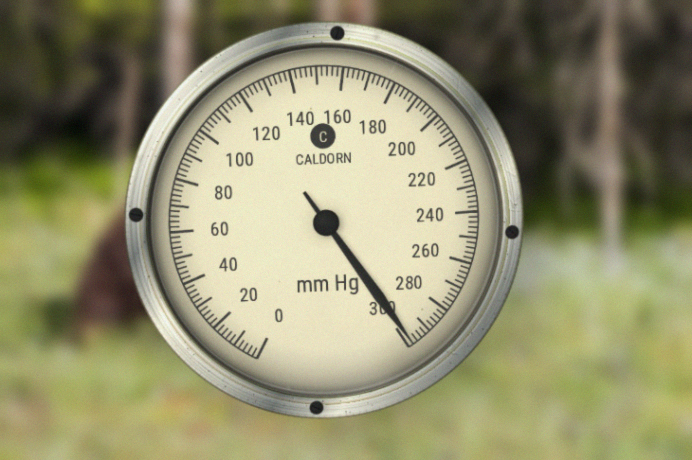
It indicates **298** mmHg
